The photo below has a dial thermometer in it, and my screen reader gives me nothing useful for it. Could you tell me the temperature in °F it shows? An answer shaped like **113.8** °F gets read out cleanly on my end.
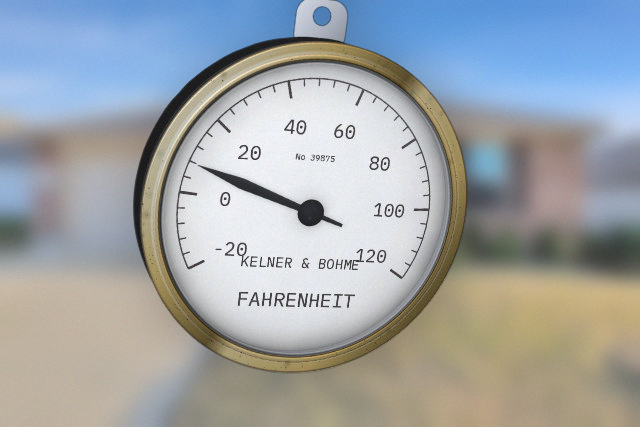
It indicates **8** °F
